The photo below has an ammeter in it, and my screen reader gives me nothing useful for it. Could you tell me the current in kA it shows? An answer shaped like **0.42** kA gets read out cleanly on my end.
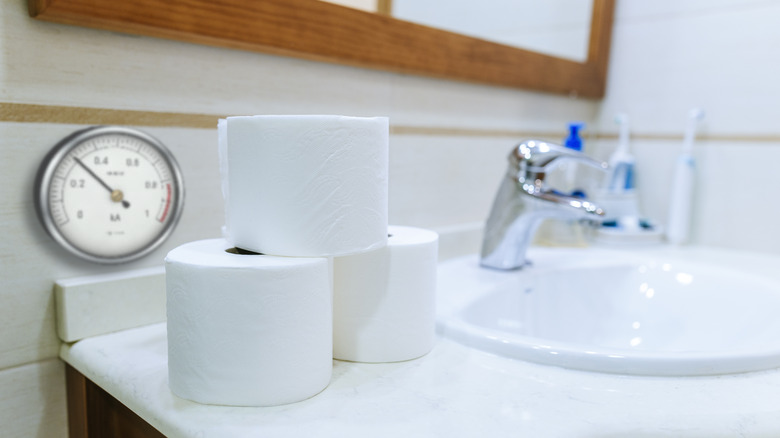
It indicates **0.3** kA
